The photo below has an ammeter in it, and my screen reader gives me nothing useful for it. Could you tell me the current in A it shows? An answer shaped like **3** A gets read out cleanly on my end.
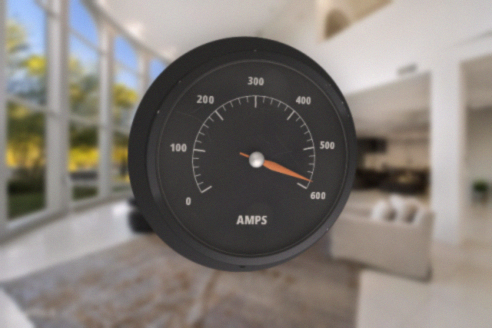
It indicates **580** A
